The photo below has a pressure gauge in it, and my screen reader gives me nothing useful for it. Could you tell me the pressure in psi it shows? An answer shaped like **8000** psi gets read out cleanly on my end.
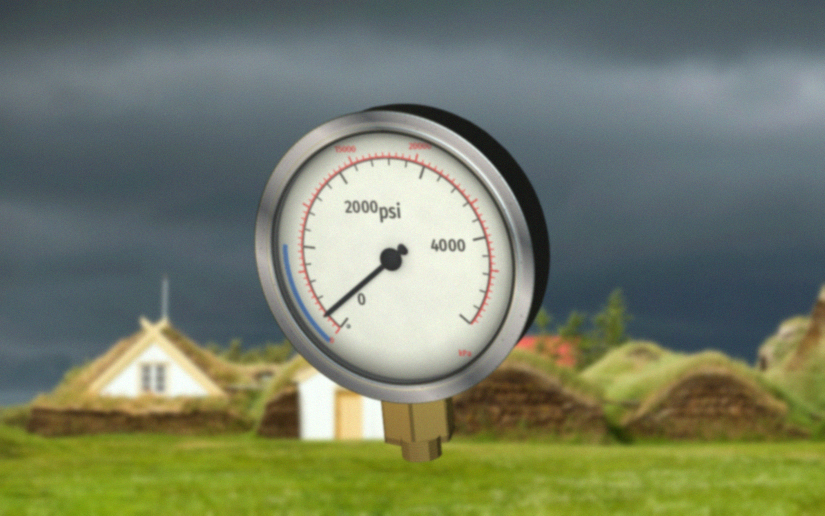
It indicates **200** psi
